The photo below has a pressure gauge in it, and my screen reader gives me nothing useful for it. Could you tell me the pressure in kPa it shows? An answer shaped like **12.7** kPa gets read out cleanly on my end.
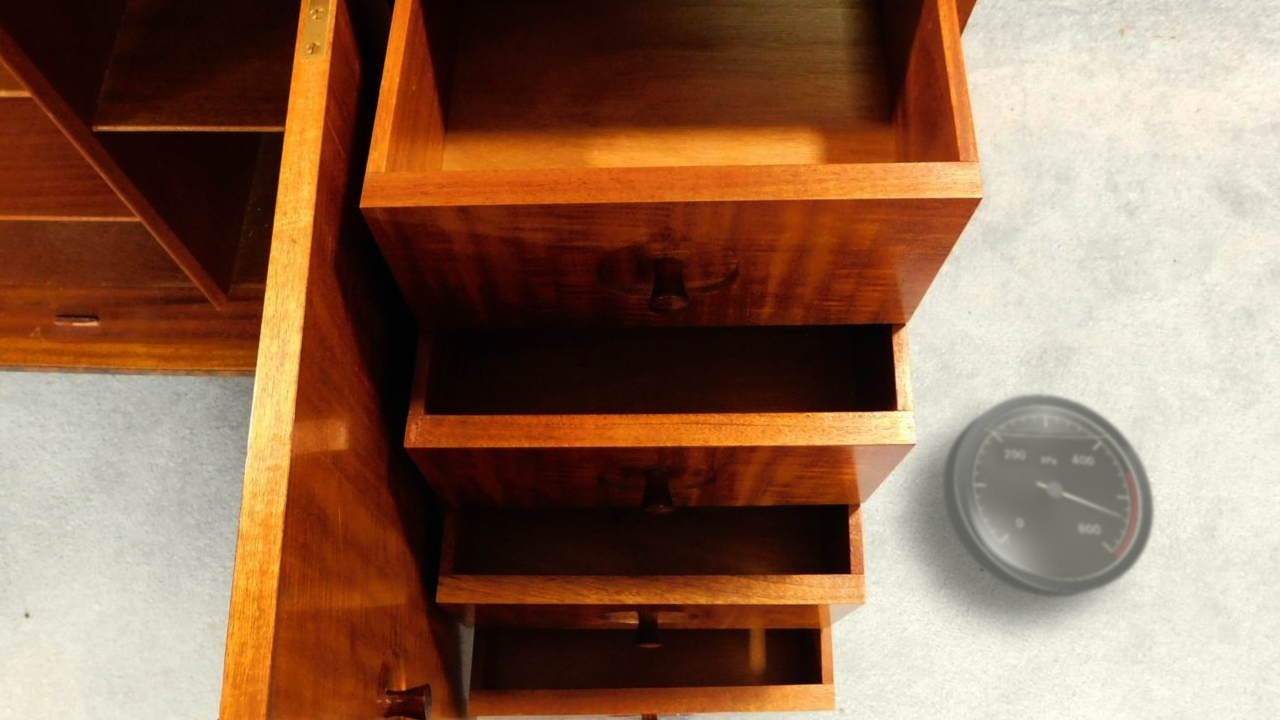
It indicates **540** kPa
